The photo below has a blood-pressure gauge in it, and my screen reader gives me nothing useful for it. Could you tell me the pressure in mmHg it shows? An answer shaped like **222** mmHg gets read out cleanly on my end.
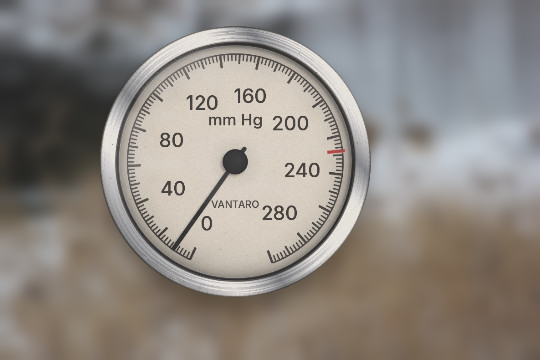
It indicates **10** mmHg
